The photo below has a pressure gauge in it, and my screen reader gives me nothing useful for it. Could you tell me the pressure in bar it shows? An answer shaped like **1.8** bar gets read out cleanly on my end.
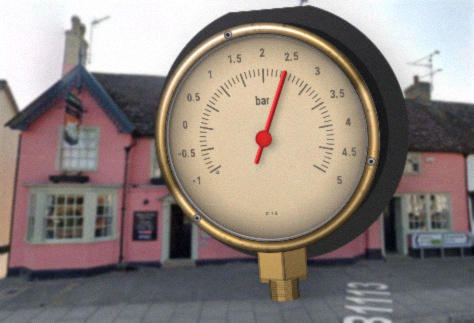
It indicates **2.5** bar
